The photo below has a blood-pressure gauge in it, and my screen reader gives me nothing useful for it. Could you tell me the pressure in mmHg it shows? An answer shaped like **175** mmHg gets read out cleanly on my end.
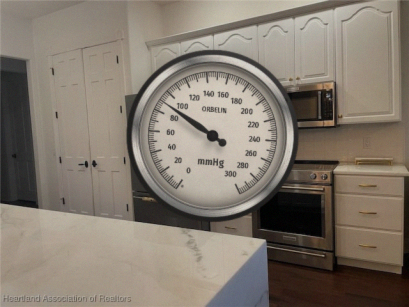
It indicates **90** mmHg
